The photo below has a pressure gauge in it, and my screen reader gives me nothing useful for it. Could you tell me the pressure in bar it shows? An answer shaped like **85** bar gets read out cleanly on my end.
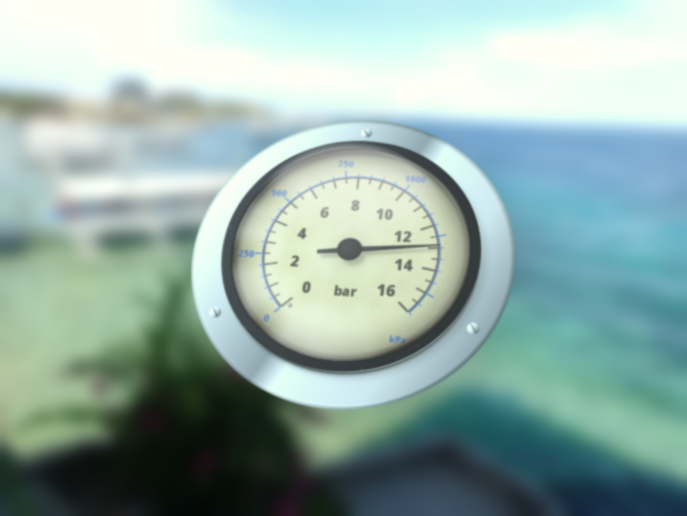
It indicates **13** bar
